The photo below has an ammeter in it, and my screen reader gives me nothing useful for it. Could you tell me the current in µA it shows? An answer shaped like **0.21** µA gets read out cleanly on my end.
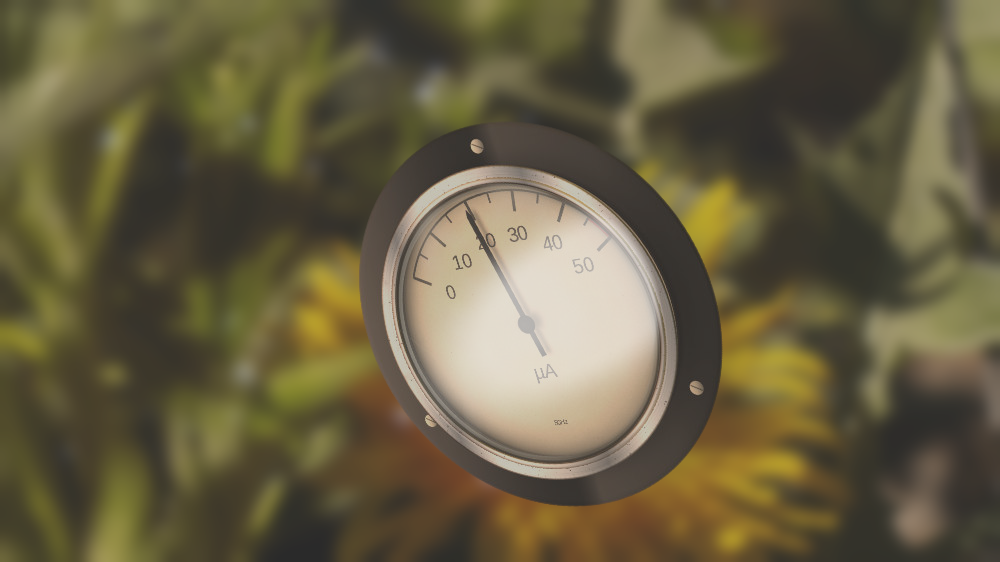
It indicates **20** µA
